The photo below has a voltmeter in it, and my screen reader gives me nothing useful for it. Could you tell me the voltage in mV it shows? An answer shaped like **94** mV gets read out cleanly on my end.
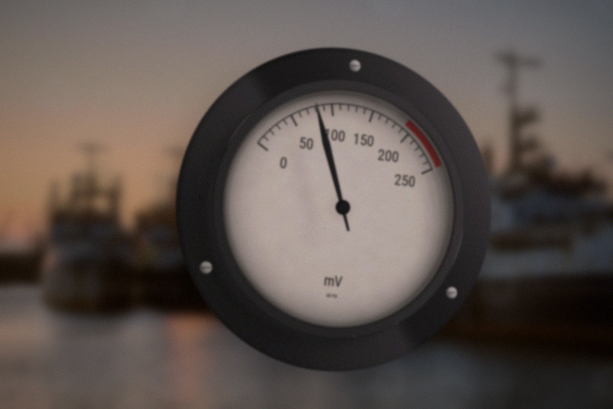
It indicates **80** mV
